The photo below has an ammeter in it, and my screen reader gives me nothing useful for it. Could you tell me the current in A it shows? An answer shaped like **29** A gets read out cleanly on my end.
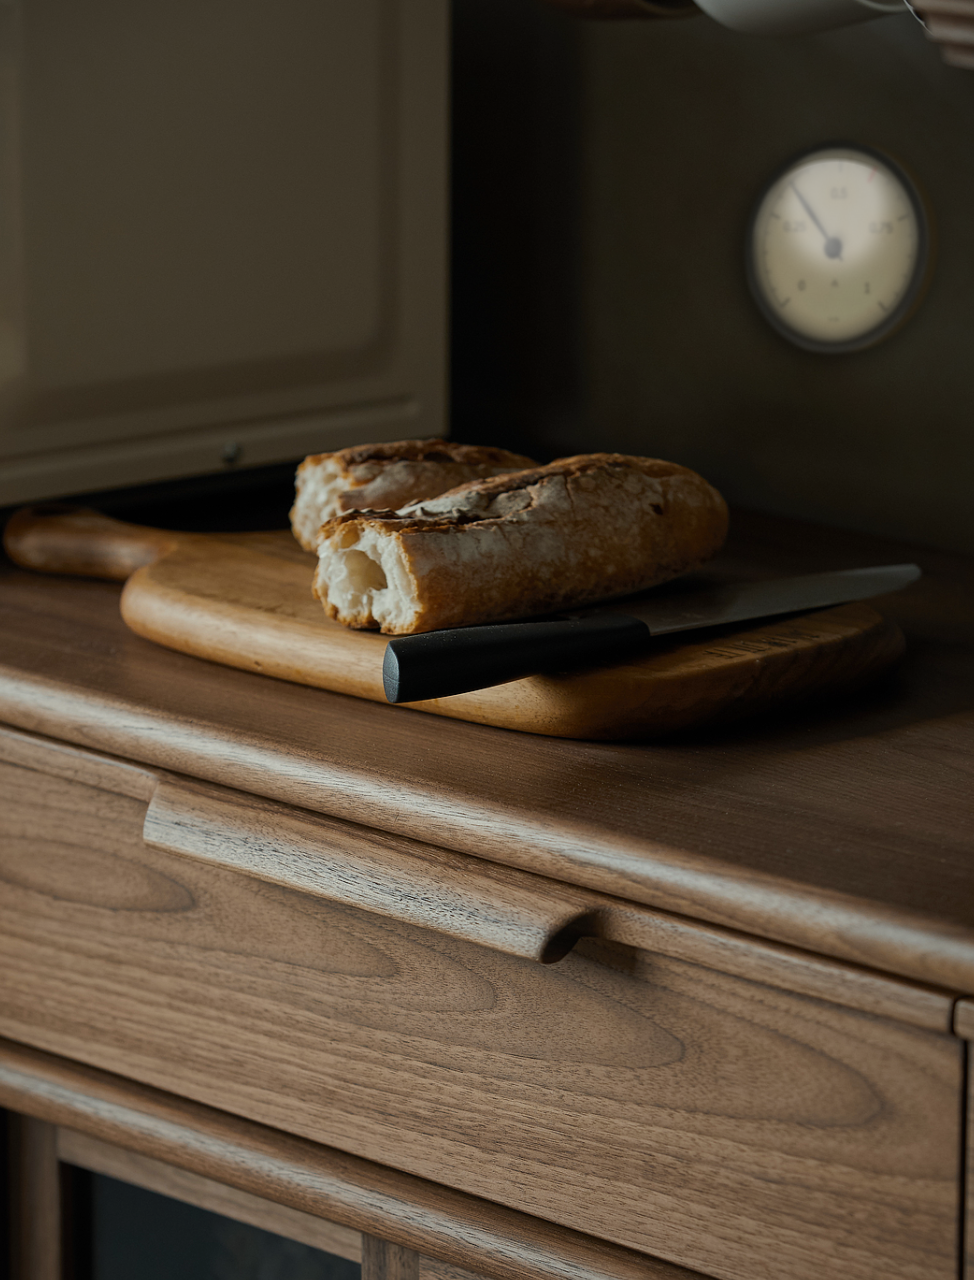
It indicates **0.35** A
